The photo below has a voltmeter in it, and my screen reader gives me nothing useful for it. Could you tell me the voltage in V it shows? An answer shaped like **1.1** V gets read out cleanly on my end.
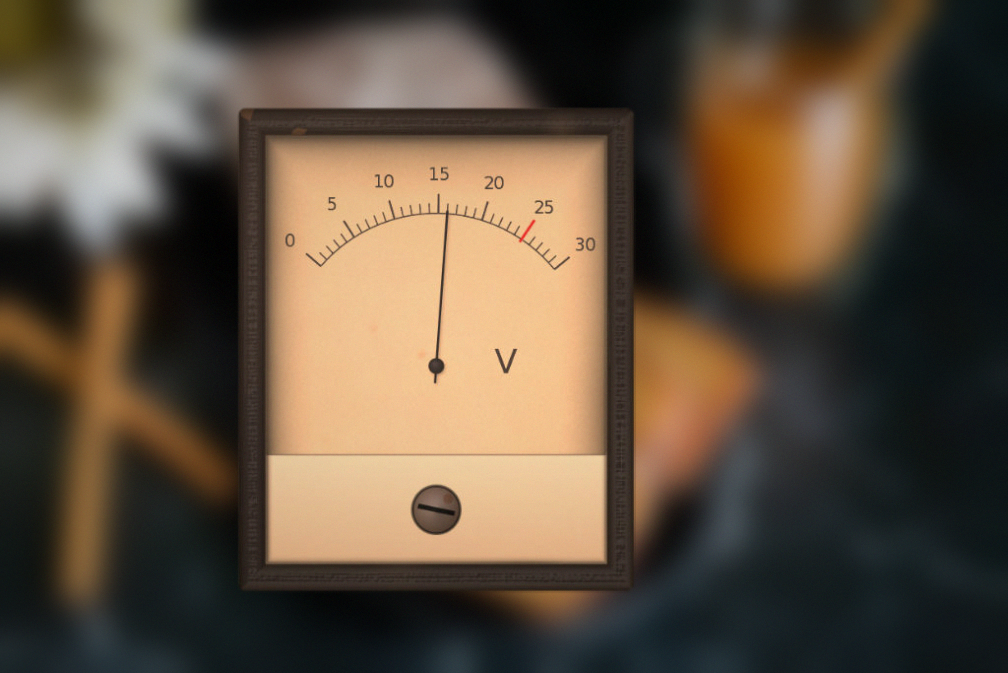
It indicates **16** V
